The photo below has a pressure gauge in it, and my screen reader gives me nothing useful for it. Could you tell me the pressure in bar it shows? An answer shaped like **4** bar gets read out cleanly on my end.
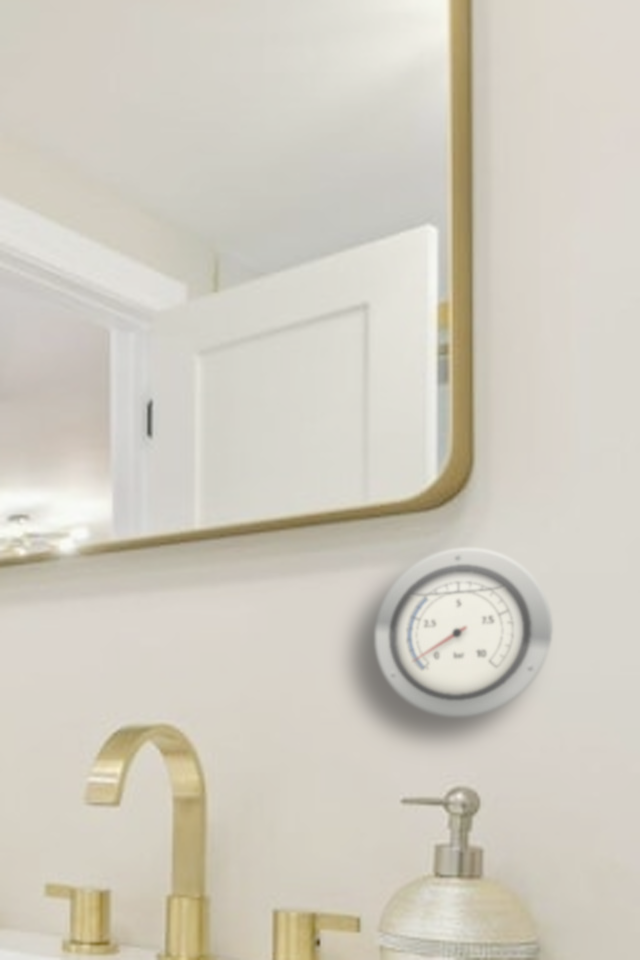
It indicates **0.5** bar
